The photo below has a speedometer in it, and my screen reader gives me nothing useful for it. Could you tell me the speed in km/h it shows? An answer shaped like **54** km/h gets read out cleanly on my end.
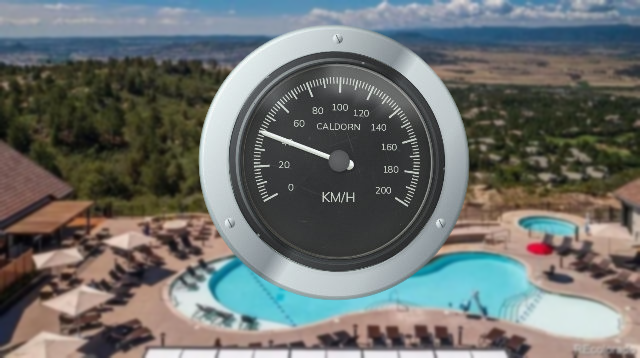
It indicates **40** km/h
